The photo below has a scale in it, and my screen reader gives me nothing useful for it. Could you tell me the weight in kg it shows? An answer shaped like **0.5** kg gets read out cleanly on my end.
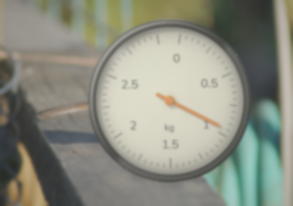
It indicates **0.95** kg
